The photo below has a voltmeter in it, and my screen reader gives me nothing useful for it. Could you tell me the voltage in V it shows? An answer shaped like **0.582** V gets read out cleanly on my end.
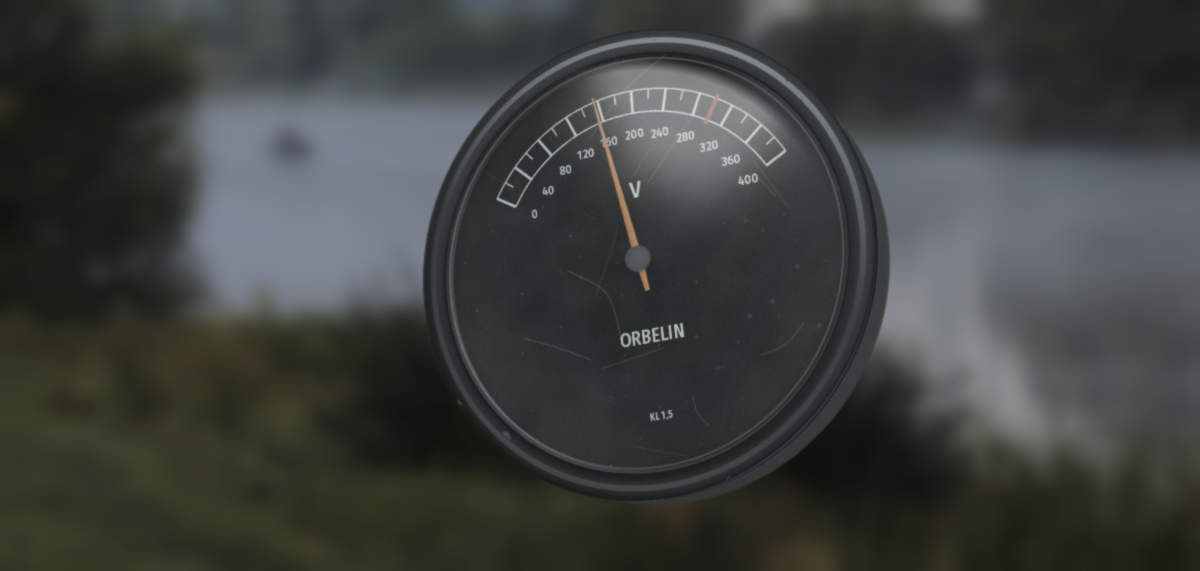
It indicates **160** V
